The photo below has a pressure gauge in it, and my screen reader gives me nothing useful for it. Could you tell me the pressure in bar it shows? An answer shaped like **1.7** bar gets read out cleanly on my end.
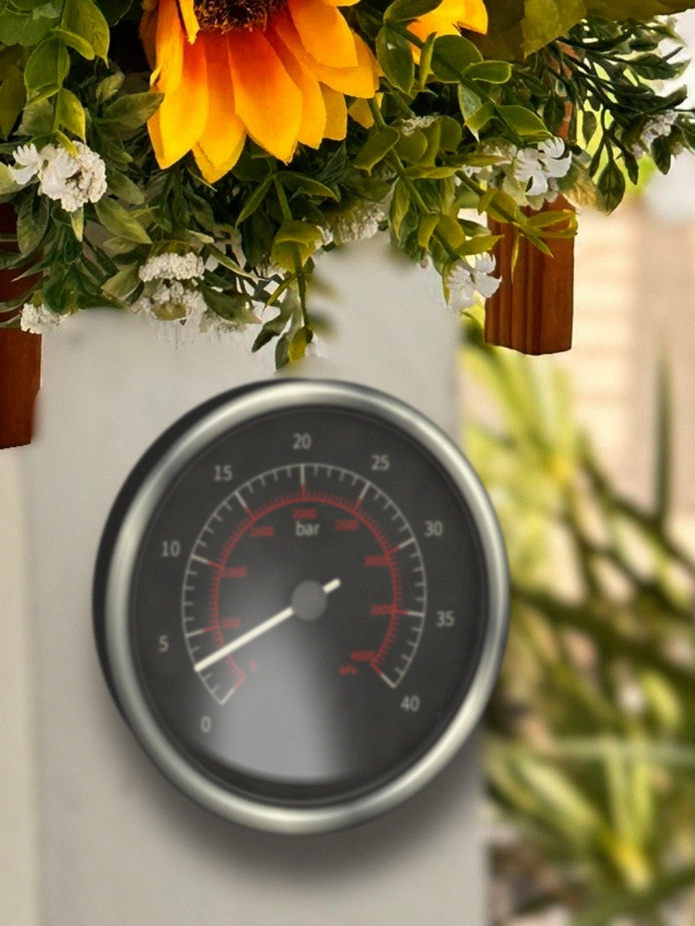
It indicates **3** bar
